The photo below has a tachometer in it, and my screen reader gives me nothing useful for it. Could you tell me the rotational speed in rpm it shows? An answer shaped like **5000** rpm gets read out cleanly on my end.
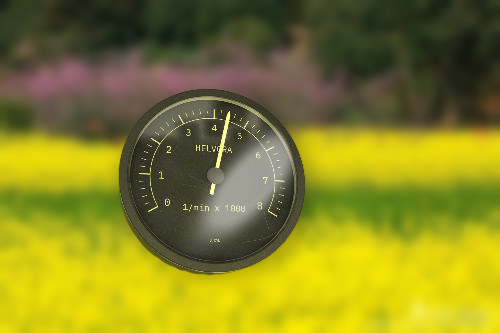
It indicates **4400** rpm
